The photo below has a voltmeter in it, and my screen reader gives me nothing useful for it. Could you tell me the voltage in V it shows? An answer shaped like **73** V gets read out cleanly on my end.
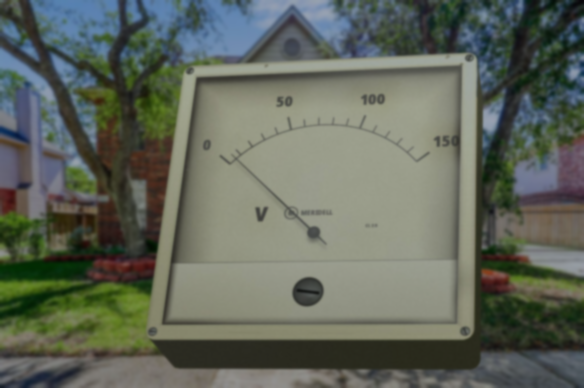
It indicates **5** V
